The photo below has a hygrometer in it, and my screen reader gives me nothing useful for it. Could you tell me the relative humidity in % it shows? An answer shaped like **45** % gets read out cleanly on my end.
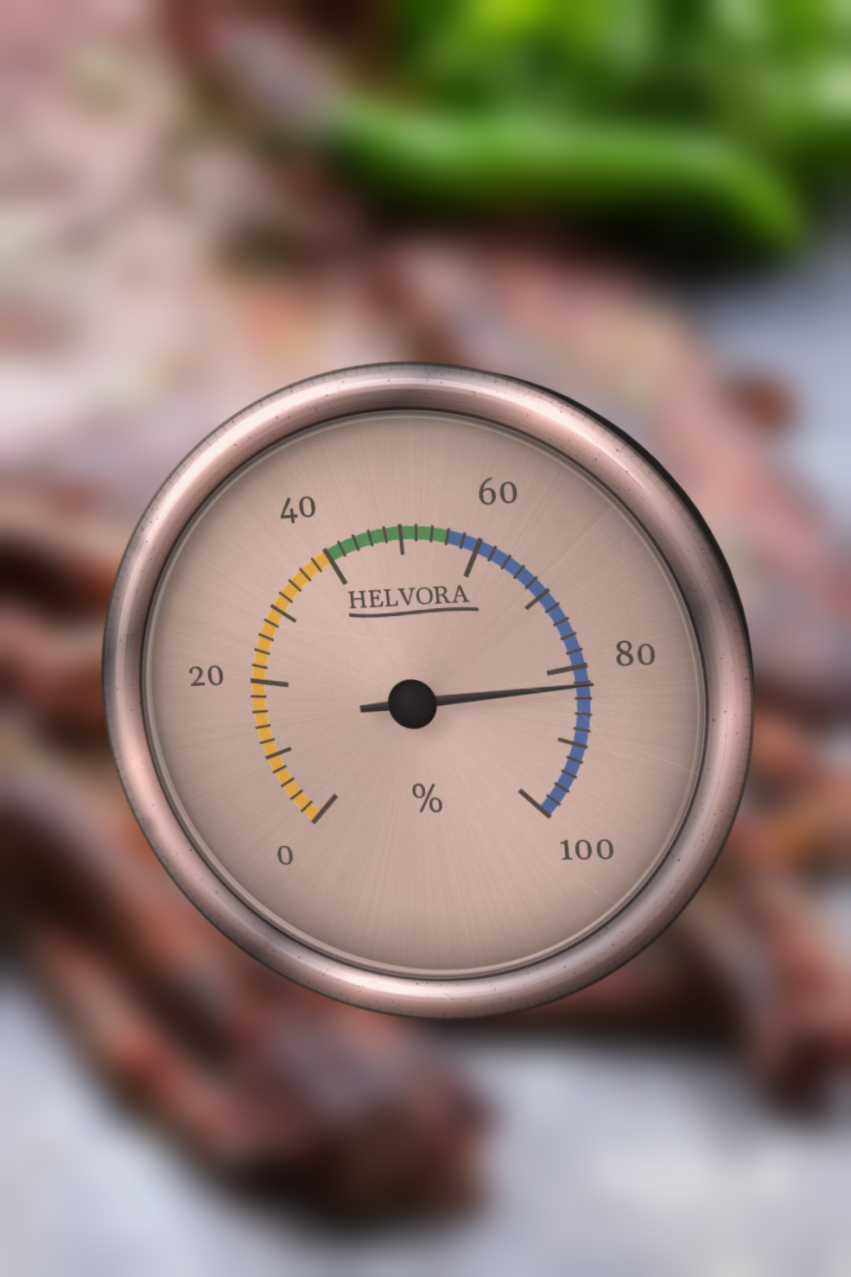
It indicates **82** %
